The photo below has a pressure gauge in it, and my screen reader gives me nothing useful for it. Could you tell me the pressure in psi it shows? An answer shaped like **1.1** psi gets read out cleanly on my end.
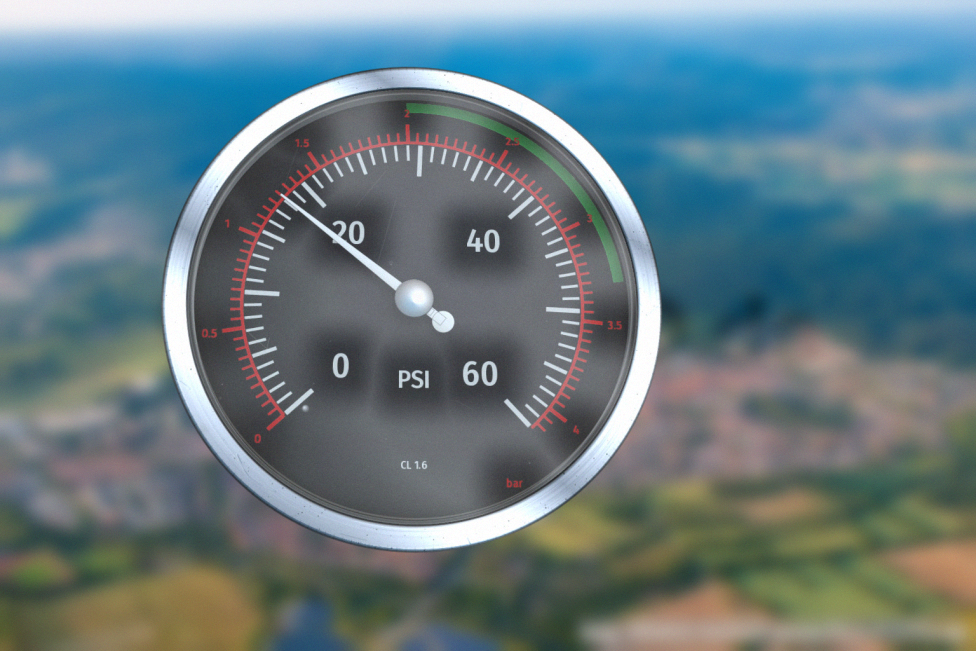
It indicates **18** psi
